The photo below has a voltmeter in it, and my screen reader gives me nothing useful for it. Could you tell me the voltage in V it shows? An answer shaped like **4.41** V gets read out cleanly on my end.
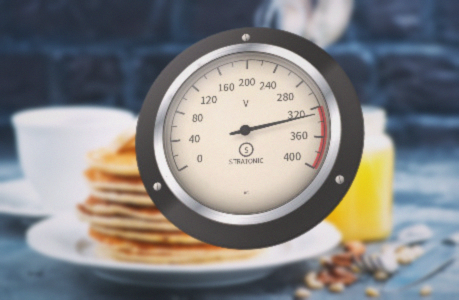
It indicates **330** V
